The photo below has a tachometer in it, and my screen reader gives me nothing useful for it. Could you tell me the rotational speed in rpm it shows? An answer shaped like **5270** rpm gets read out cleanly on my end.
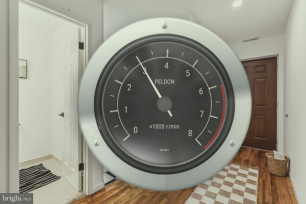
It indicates **3000** rpm
